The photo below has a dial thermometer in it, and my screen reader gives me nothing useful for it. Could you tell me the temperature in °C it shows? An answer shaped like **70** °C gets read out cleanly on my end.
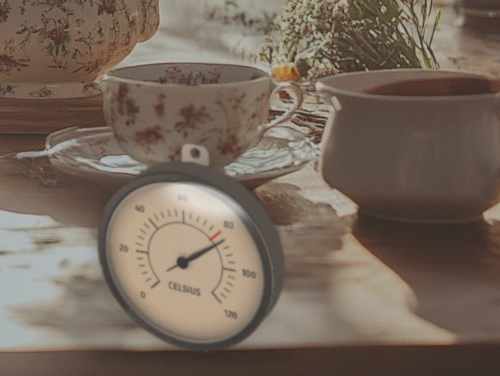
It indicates **84** °C
